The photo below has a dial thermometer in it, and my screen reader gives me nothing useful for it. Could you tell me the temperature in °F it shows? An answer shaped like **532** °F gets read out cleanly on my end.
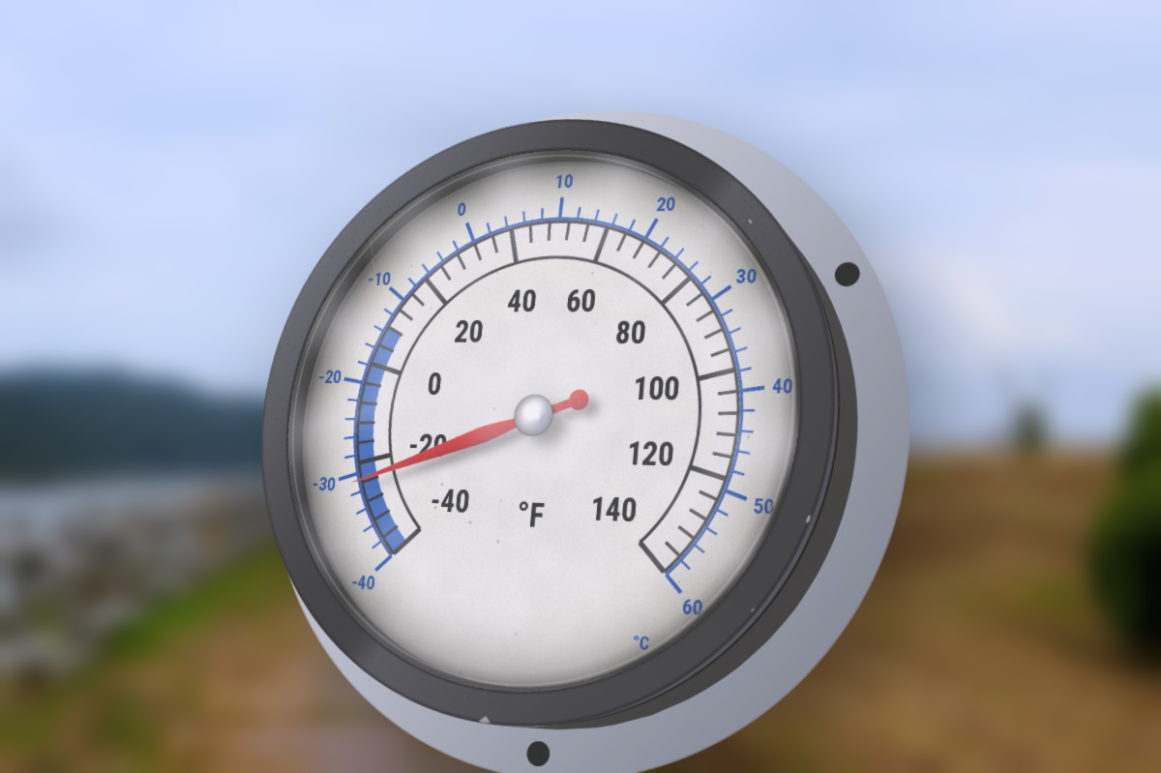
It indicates **-24** °F
